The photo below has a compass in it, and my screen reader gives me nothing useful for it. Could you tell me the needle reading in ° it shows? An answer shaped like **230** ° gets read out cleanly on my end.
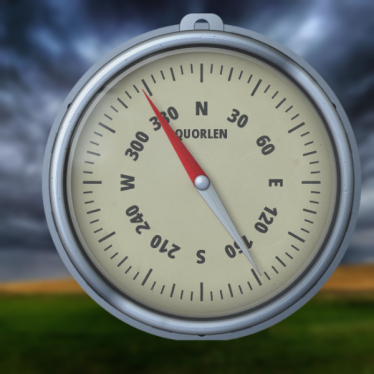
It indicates **327.5** °
